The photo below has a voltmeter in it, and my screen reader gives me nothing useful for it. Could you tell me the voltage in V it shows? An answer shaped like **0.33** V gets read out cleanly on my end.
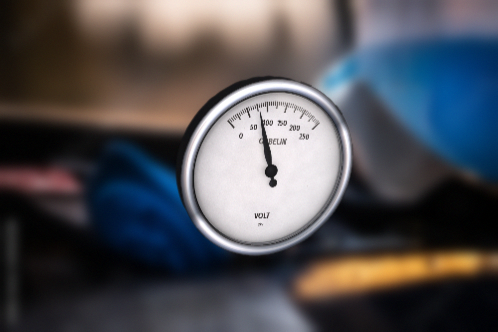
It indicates **75** V
